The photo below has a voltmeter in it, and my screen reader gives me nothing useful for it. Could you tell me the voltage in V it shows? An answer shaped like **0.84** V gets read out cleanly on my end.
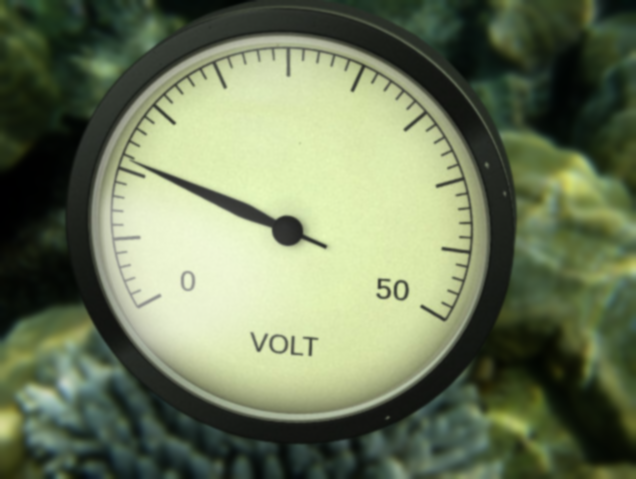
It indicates **11** V
